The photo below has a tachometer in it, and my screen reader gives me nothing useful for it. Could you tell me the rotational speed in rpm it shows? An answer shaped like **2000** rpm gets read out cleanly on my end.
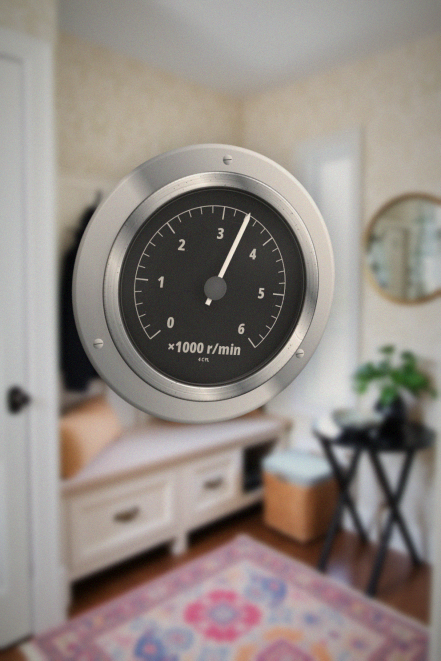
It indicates **3400** rpm
